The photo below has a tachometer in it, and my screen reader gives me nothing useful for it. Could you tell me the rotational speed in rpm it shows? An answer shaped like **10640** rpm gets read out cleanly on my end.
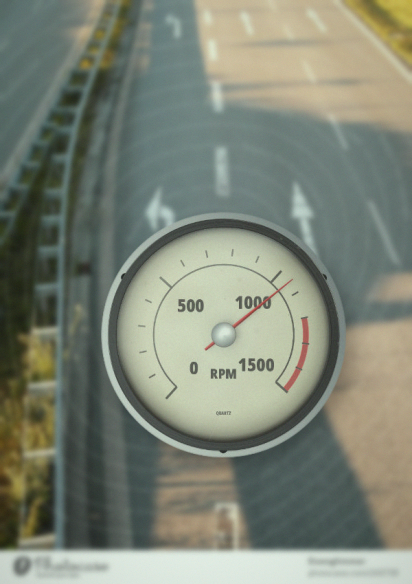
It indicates **1050** rpm
